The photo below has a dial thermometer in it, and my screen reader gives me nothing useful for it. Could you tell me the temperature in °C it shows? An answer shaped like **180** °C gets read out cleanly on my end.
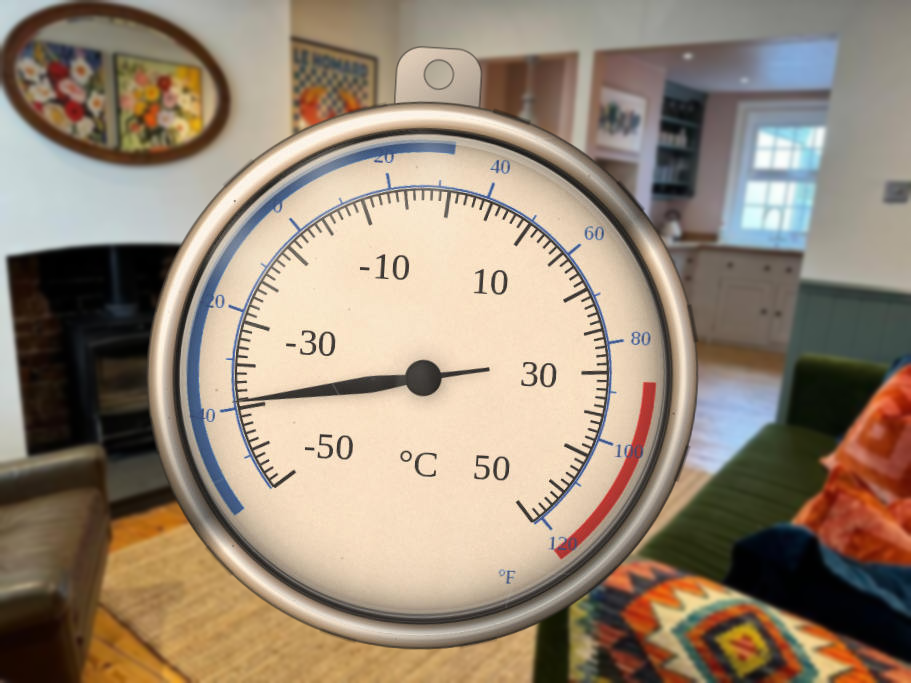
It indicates **-39** °C
